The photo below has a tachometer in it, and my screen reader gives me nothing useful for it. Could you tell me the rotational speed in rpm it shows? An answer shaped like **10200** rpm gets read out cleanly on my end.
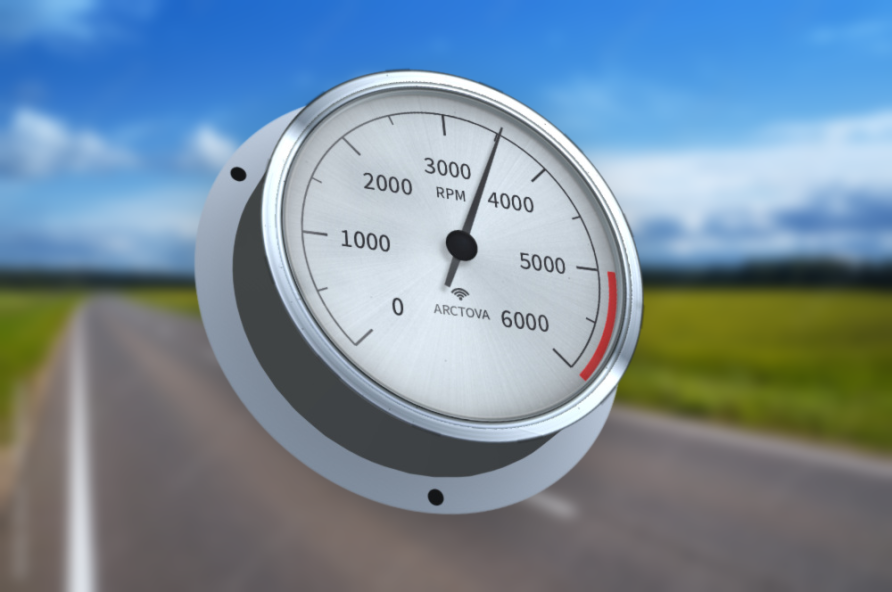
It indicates **3500** rpm
